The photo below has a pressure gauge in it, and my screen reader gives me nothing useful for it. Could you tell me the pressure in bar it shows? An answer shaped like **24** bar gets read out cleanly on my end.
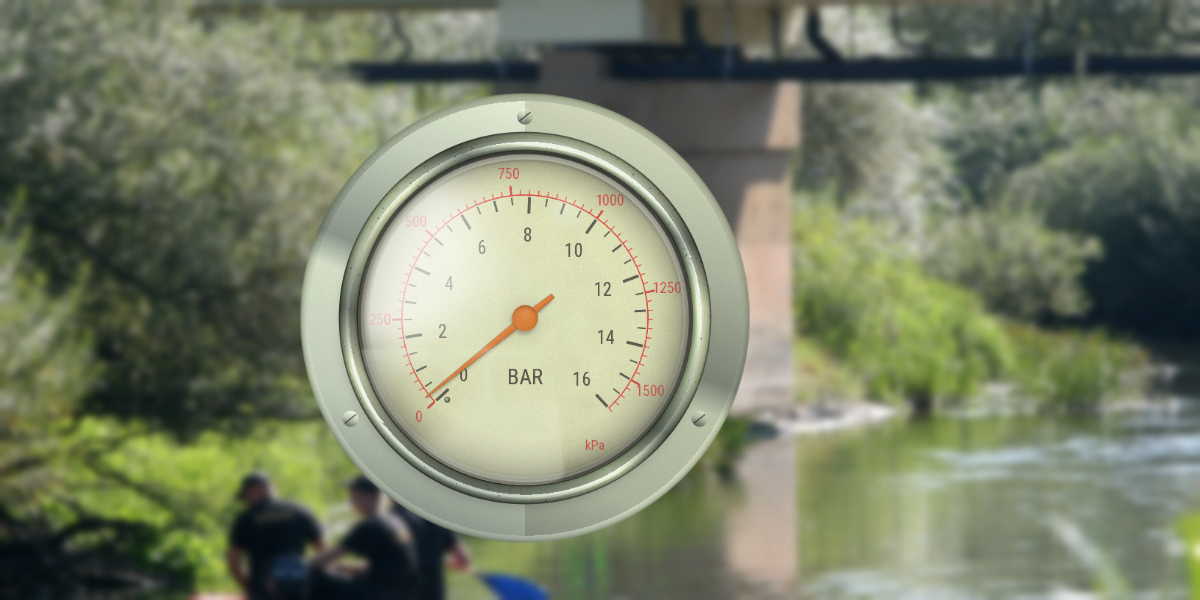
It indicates **0.25** bar
